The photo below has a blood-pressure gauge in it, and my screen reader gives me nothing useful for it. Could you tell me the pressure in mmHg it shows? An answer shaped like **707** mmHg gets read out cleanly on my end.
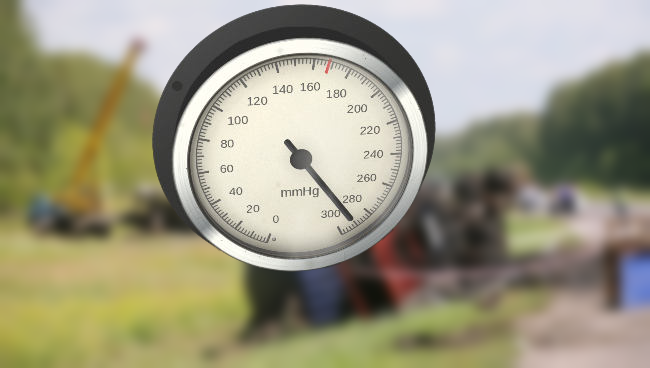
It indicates **290** mmHg
